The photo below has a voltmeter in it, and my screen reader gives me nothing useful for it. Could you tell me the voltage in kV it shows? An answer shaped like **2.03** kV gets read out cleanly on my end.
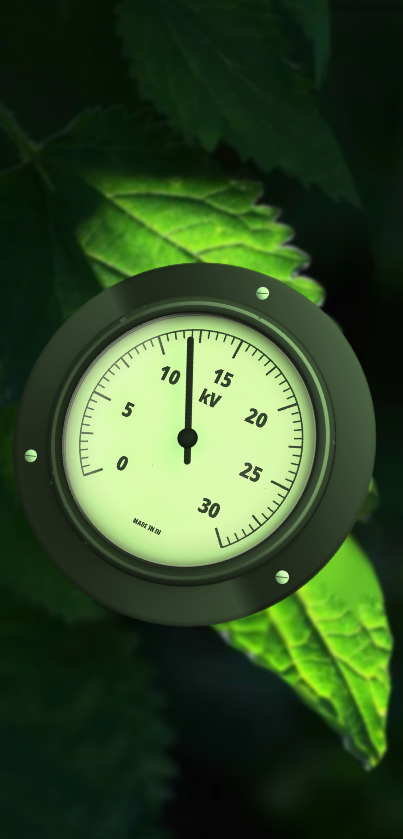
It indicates **12** kV
